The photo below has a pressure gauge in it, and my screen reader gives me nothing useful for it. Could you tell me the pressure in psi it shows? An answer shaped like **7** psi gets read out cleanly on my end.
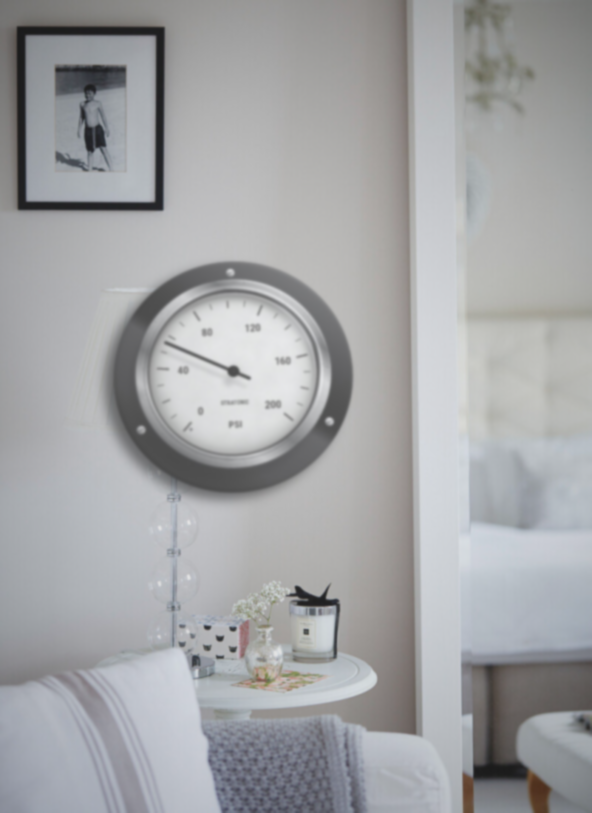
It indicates **55** psi
